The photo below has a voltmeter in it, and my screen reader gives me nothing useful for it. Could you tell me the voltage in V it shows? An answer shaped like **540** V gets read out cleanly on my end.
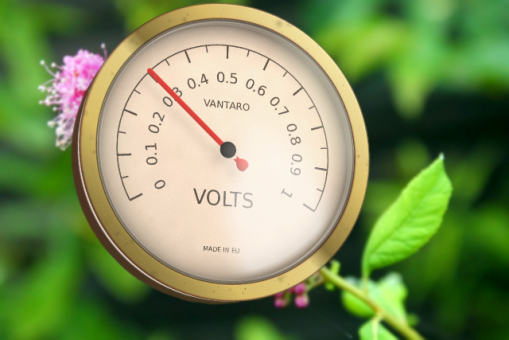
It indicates **0.3** V
